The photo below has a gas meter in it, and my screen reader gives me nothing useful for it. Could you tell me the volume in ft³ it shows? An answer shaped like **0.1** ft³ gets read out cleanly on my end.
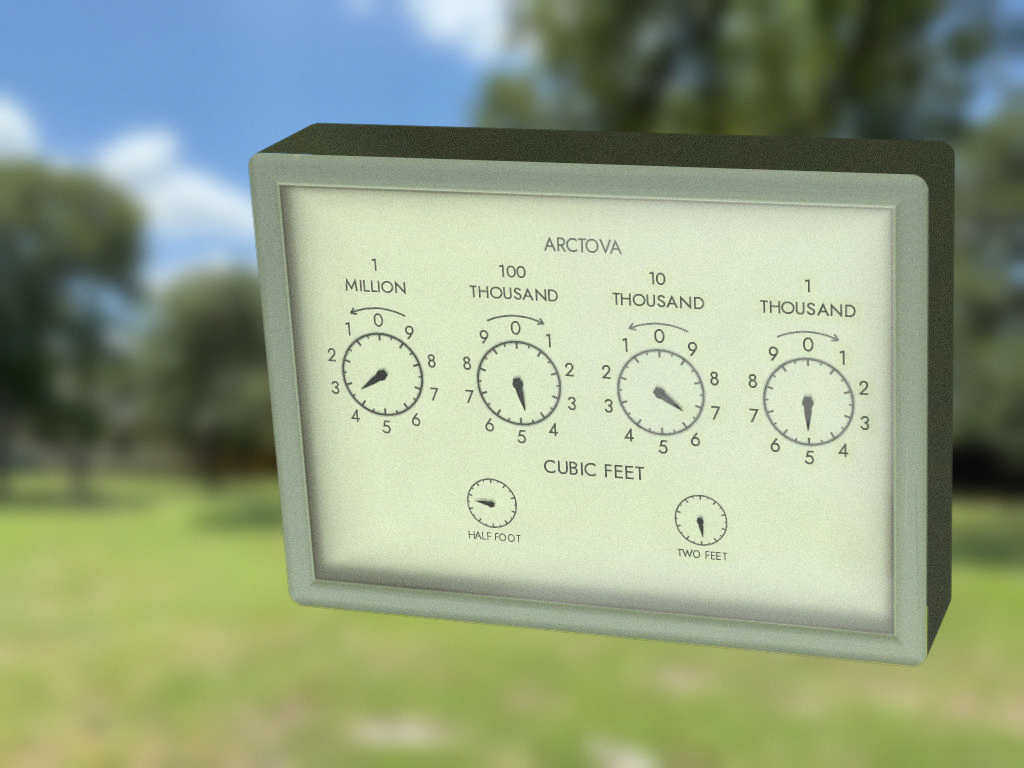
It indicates **346500** ft³
